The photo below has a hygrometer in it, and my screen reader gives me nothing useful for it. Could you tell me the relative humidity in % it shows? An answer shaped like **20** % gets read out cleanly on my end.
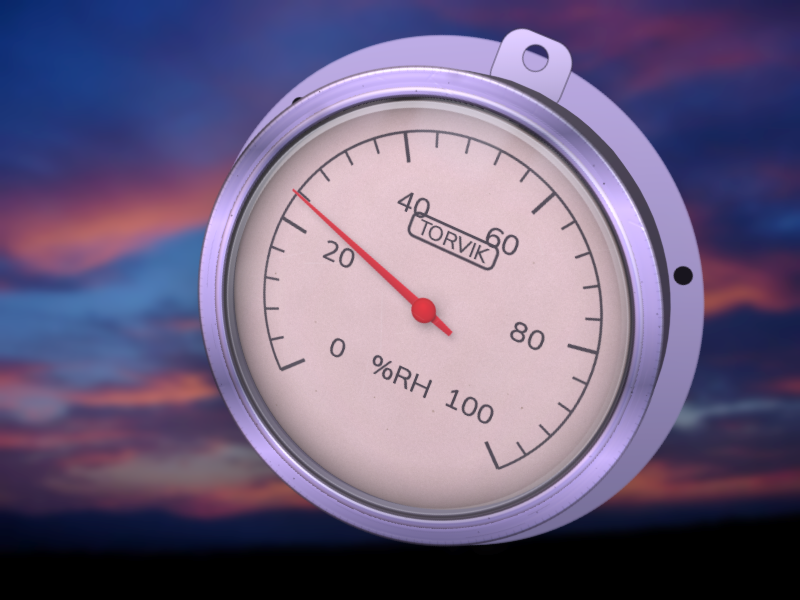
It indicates **24** %
